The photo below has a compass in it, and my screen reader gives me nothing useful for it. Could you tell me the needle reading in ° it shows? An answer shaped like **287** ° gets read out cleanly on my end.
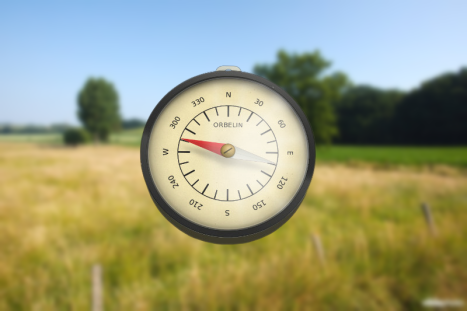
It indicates **285** °
